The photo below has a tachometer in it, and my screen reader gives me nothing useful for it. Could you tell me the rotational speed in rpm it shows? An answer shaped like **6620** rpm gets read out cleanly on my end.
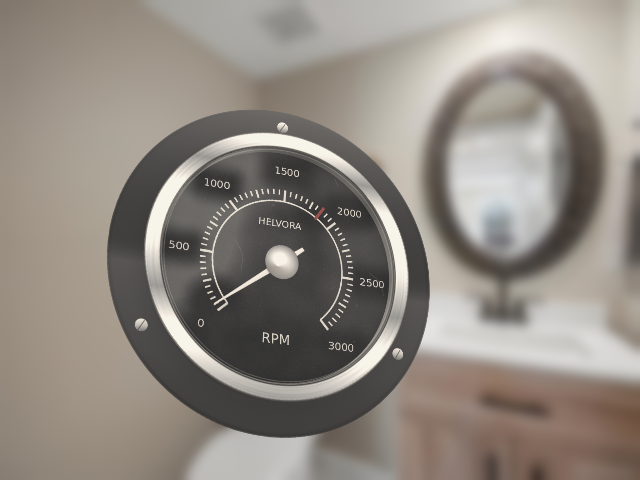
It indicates **50** rpm
